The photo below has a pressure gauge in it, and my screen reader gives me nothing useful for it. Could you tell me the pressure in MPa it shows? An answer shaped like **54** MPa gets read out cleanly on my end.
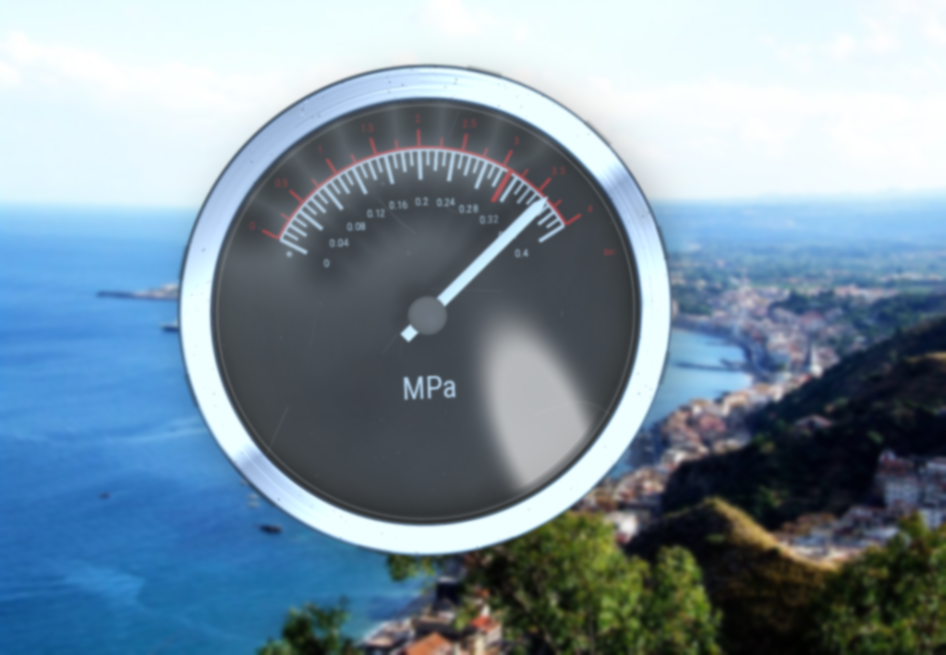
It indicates **0.36** MPa
